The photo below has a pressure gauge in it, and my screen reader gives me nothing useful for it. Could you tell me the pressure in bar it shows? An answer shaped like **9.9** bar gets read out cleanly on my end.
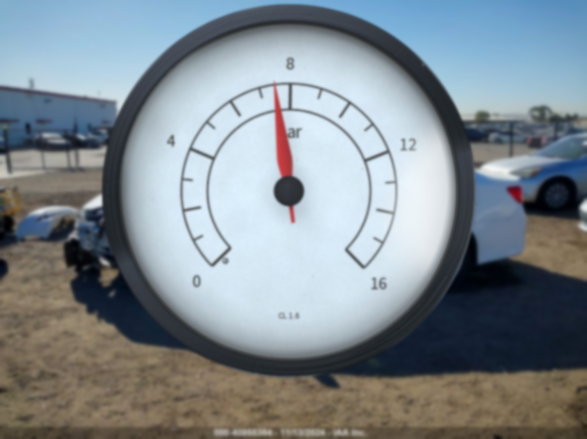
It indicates **7.5** bar
